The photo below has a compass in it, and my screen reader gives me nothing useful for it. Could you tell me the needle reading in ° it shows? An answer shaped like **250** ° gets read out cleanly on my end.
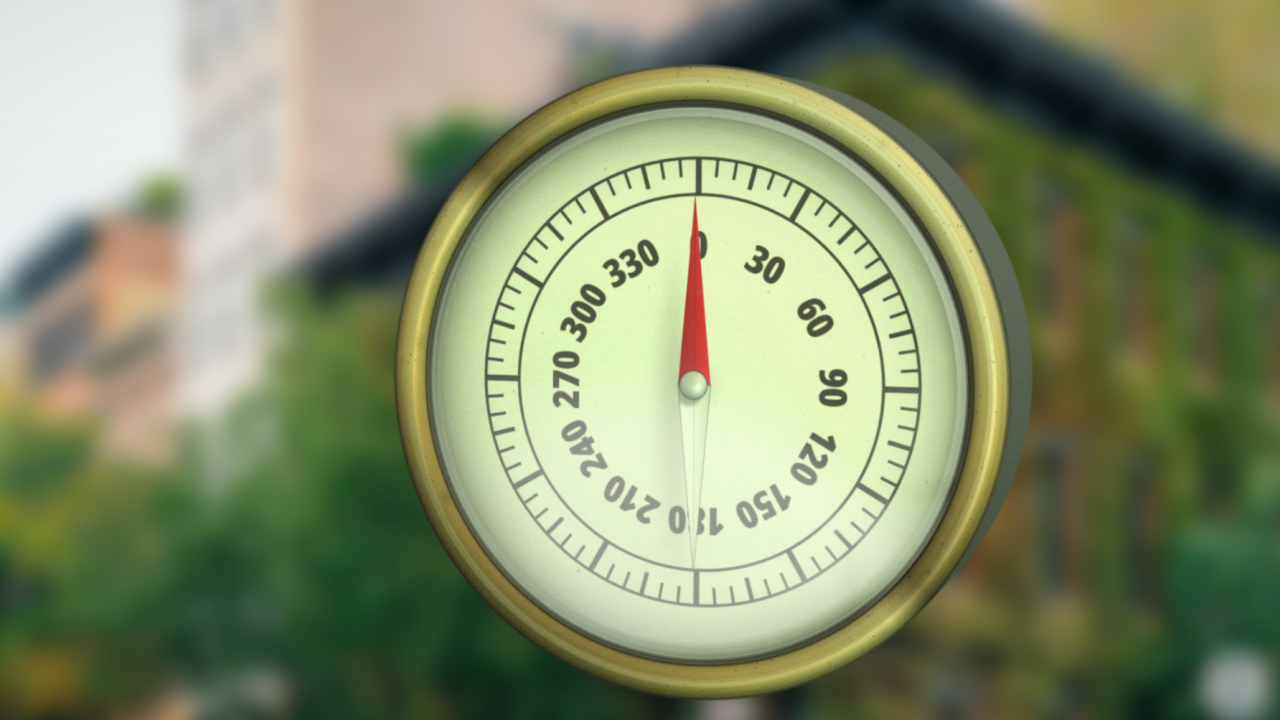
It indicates **0** °
